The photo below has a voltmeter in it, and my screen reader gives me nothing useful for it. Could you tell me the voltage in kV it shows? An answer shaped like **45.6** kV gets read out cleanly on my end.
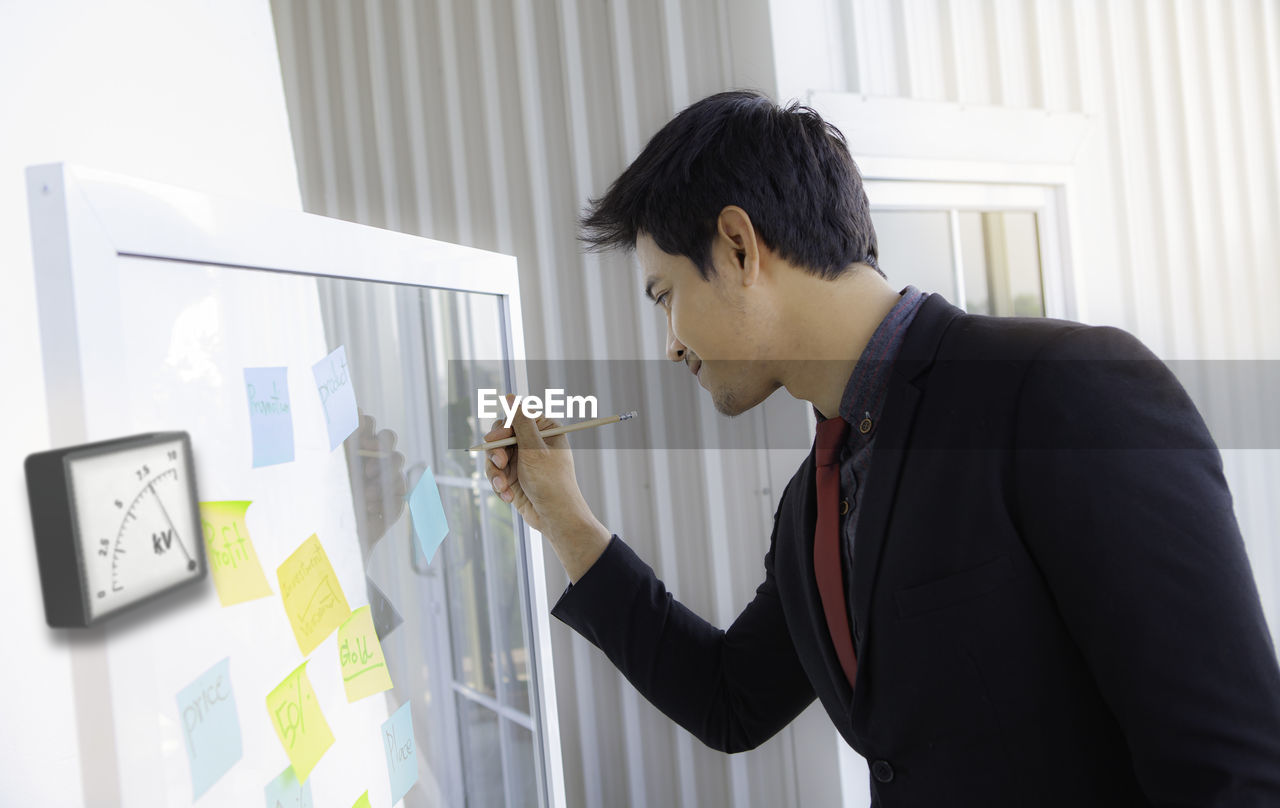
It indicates **7.5** kV
